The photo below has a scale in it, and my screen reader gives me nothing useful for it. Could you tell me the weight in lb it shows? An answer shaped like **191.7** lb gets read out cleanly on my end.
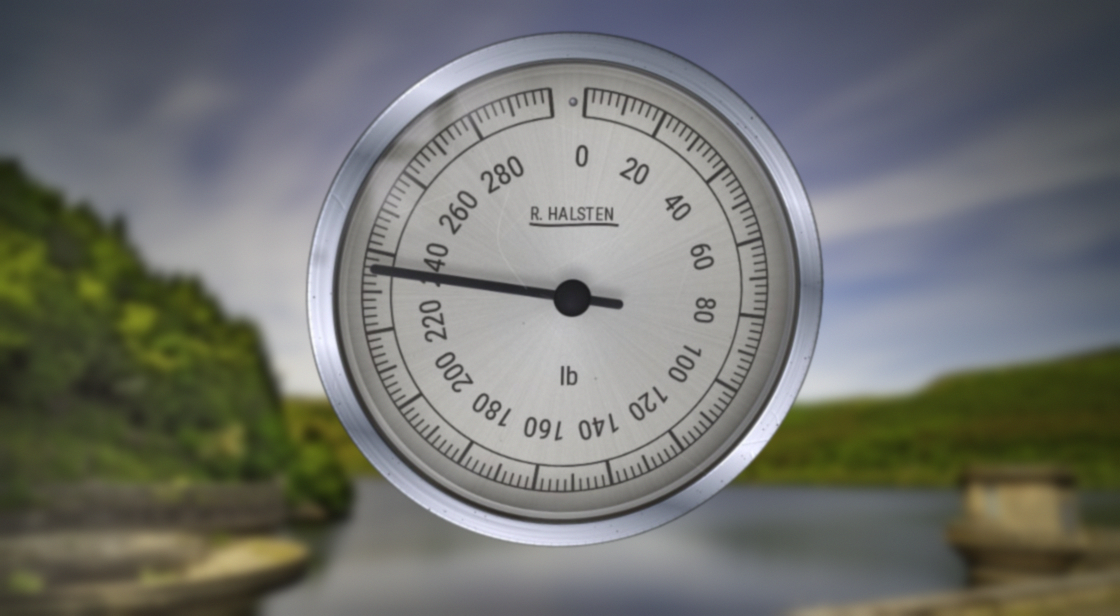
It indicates **236** lb
